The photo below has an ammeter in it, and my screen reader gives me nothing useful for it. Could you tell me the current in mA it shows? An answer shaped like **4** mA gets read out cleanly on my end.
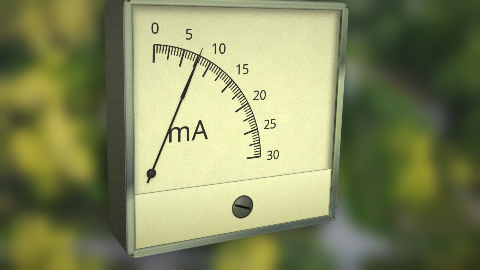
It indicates **7.5** mA
